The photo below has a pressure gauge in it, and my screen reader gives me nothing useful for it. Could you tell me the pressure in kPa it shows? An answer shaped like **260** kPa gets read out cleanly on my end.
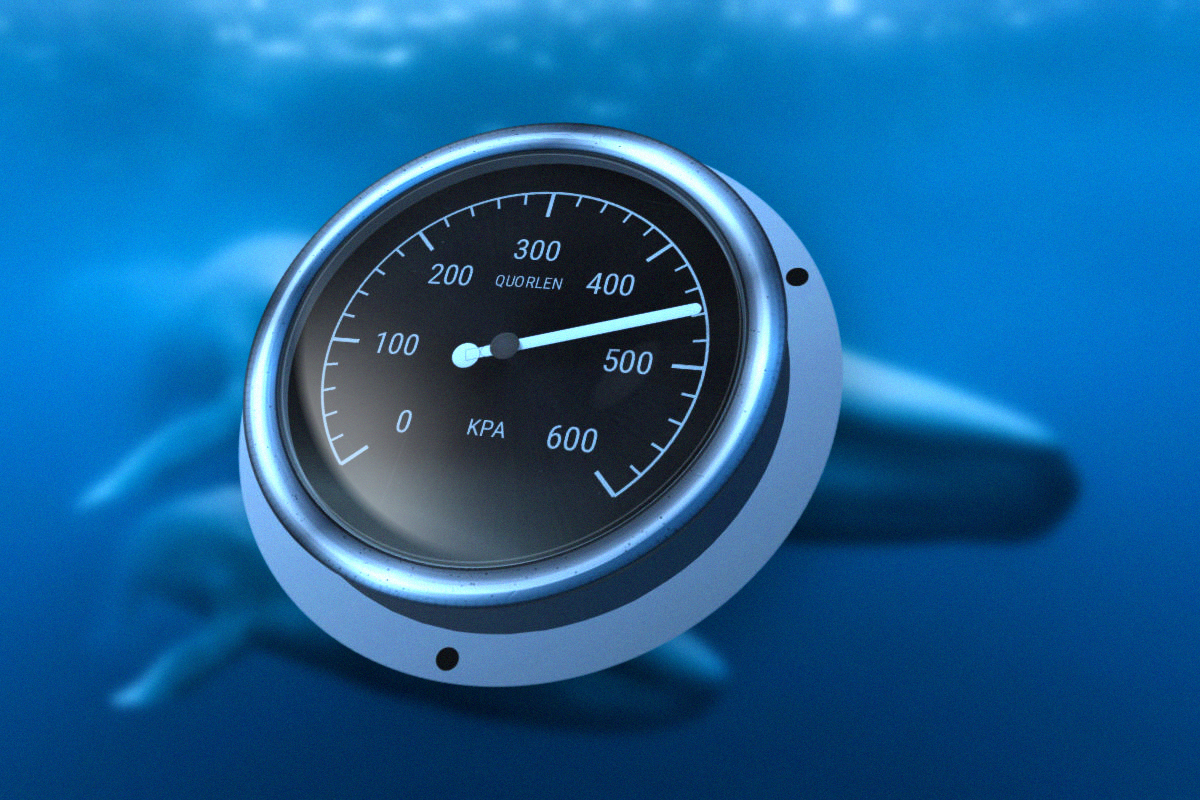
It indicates **460** kPa
